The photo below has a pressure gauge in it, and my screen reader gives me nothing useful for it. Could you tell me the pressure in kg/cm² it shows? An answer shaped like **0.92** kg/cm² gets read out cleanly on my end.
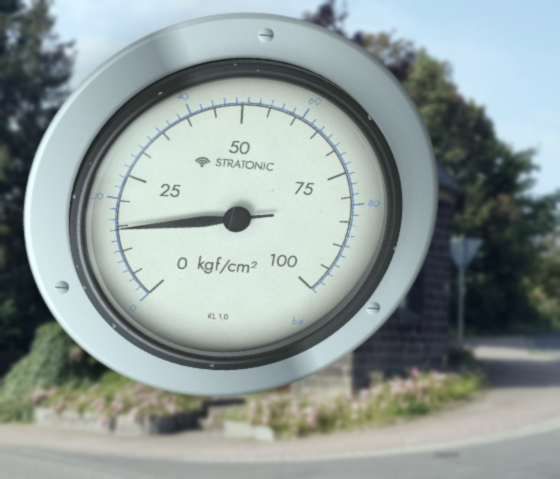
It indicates **15** kg/cm²
